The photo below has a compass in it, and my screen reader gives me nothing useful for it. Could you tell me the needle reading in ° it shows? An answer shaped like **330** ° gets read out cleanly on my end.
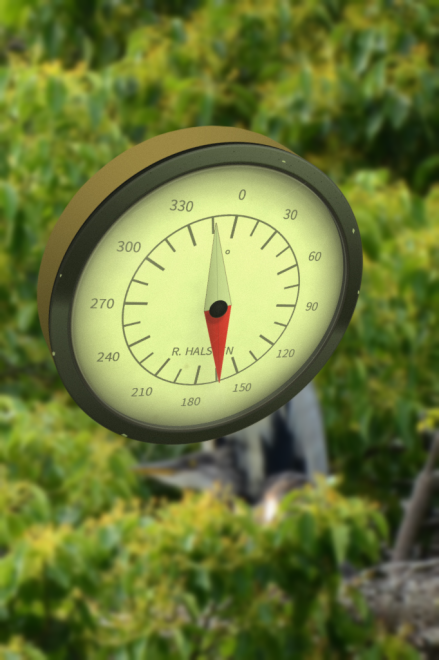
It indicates **165** °
